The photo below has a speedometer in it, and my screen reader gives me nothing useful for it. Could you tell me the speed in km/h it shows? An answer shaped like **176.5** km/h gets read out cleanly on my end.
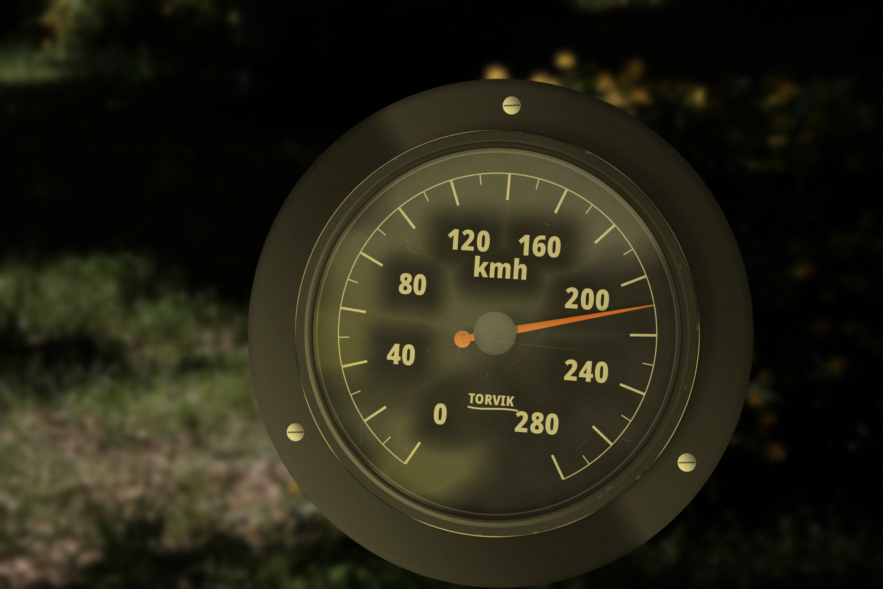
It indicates **210** km/h
